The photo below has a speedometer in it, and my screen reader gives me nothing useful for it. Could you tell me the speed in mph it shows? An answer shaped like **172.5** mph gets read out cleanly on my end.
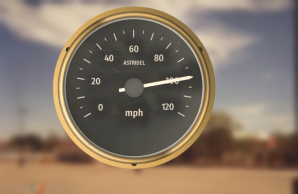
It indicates **100** mph
